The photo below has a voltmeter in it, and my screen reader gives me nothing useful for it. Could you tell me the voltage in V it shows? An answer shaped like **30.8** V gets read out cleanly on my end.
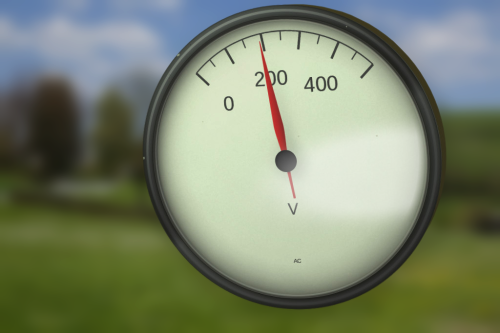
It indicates **200** V
